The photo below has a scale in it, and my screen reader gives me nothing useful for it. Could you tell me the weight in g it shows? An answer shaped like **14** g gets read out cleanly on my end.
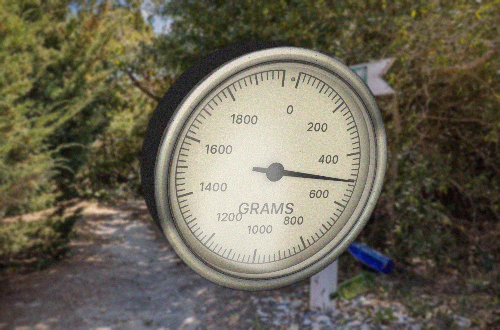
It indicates **500** g
